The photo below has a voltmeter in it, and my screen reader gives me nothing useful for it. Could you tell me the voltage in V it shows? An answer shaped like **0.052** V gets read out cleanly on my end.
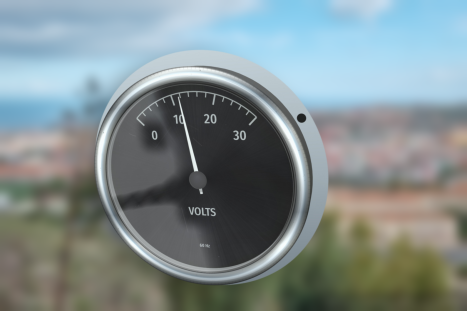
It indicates **12** V
